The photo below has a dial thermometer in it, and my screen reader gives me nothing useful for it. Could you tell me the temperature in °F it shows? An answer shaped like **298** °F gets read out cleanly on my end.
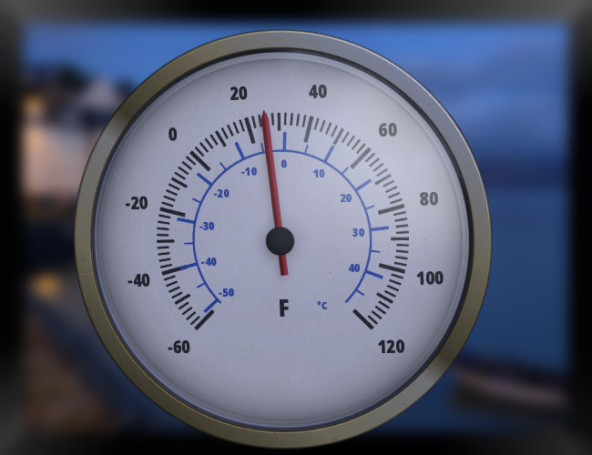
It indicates **26** °F
